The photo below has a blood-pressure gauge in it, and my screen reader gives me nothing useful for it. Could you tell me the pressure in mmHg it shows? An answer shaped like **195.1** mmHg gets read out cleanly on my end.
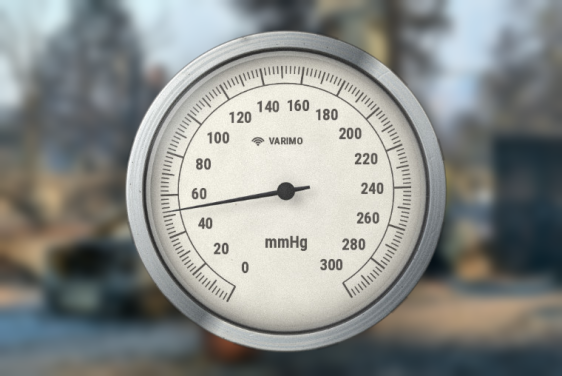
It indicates **52** mmHg
